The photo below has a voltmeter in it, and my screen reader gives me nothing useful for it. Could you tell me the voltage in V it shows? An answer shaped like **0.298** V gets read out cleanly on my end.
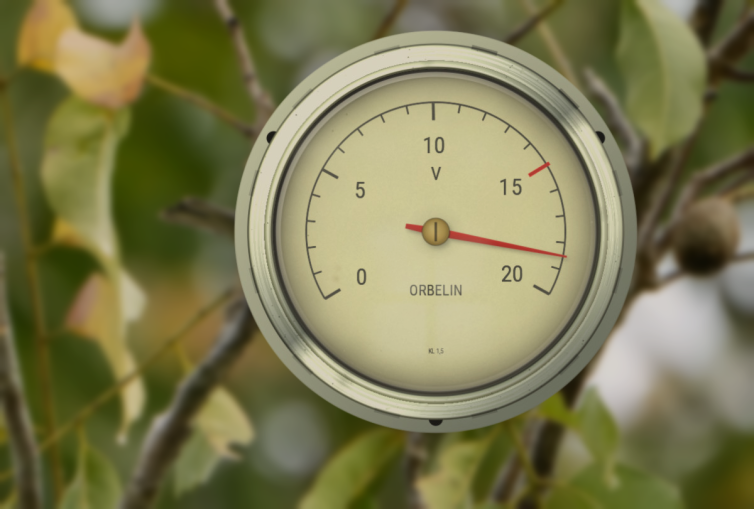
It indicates **18.5** V
